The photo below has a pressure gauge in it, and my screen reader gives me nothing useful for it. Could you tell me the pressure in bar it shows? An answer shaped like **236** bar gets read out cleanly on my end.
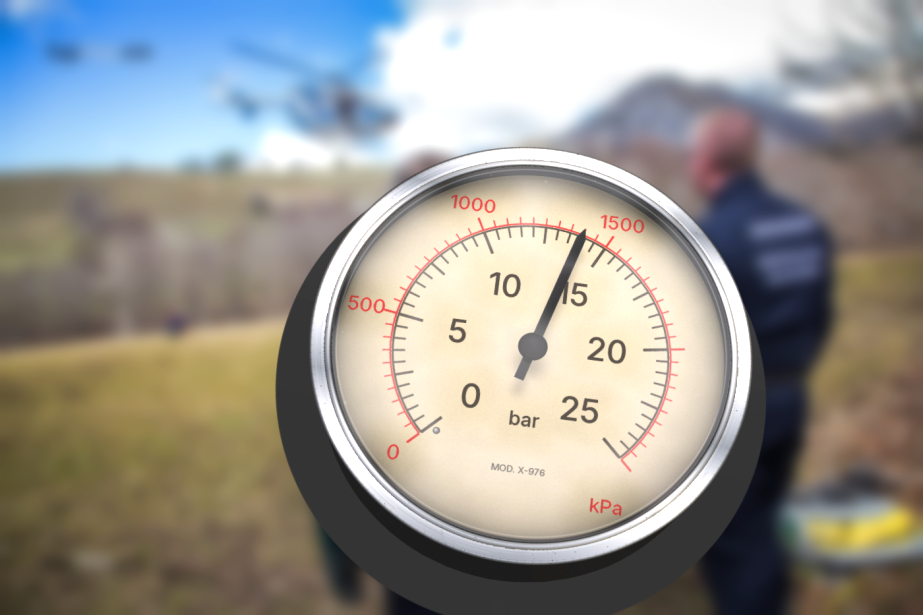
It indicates **14** bar
